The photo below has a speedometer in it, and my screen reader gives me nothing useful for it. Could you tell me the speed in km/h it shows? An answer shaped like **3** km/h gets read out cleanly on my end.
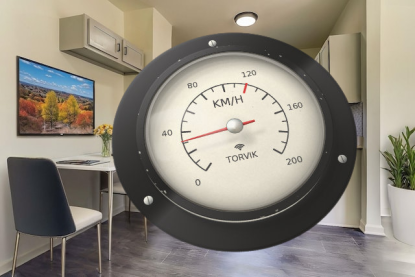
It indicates **30** km/h
